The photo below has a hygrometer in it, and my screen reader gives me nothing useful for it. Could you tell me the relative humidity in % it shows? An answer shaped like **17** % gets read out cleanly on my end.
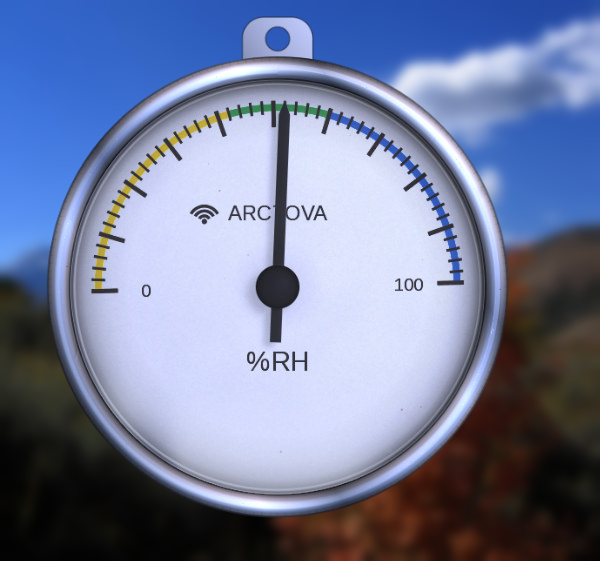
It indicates **52** %
